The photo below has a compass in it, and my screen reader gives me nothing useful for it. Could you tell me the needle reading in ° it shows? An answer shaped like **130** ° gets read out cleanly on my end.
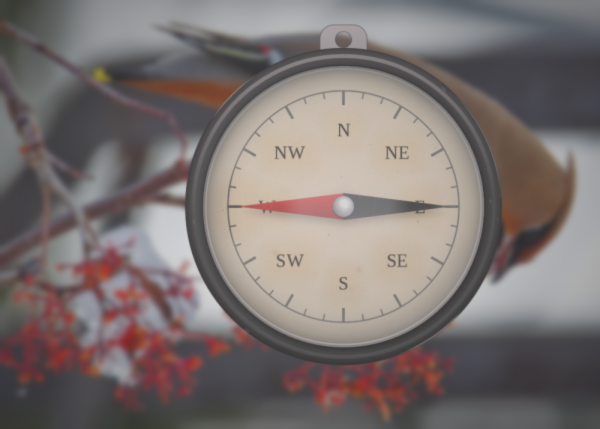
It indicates **270** °
